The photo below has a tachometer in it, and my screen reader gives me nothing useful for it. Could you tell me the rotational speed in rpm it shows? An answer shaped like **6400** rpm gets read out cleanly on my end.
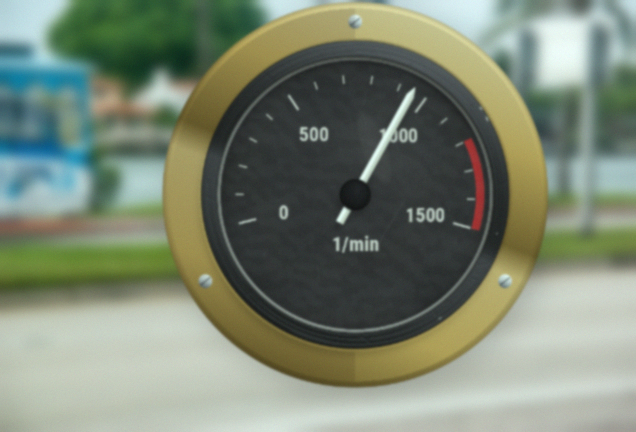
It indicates **950** rpm
